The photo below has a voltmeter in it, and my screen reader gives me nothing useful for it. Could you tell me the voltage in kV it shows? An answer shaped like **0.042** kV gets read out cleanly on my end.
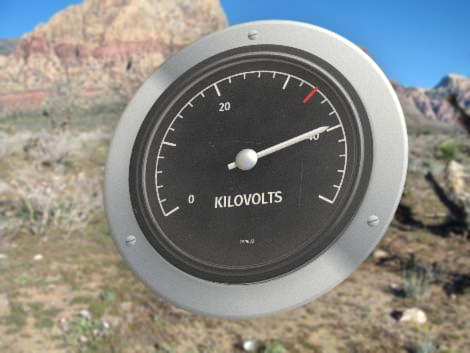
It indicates **40** kV
